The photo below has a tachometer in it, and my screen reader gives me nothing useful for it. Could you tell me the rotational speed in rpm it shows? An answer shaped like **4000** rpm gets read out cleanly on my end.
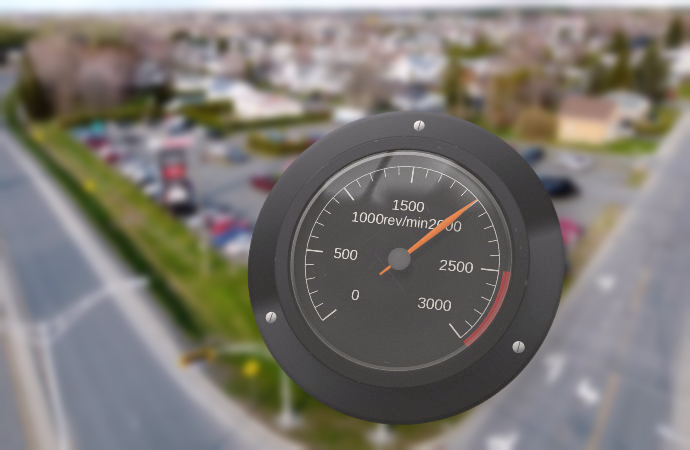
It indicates **2000** rpm
